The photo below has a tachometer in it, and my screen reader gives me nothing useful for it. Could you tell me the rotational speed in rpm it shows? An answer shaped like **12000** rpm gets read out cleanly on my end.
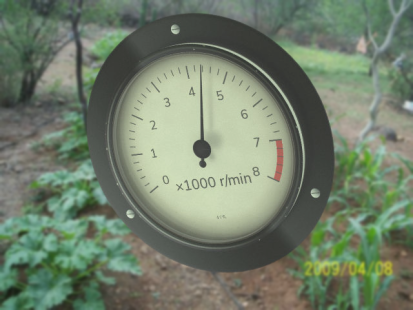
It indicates **4400** rpm
